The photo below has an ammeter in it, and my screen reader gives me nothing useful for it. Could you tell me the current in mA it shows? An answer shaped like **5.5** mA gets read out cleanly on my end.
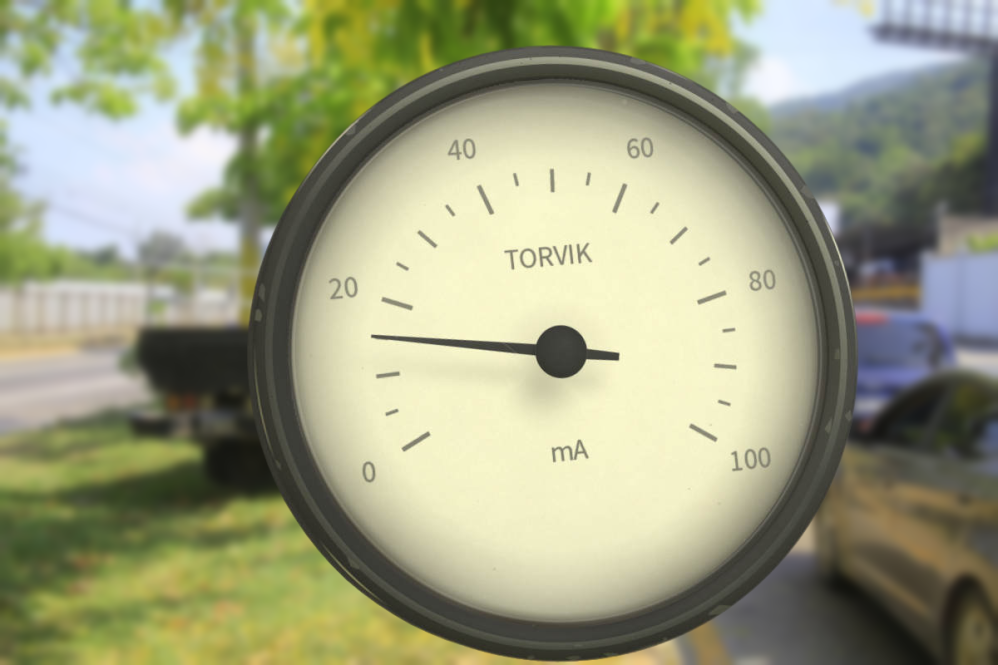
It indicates **15** mA
